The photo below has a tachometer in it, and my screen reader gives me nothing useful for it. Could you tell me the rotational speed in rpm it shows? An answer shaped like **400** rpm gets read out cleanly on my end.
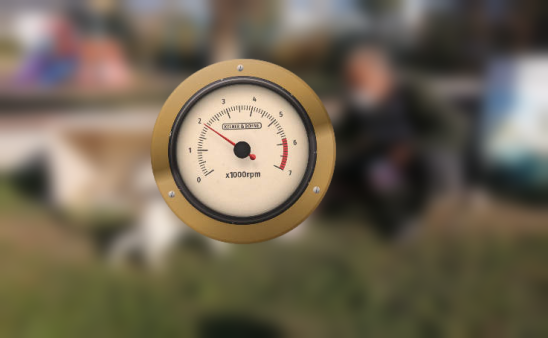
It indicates **2000** rpm
